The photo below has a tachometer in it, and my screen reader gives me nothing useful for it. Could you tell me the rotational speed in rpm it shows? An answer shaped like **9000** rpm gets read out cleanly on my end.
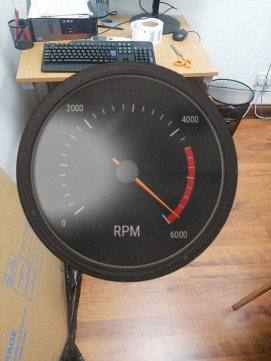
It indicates **5800** rpm
